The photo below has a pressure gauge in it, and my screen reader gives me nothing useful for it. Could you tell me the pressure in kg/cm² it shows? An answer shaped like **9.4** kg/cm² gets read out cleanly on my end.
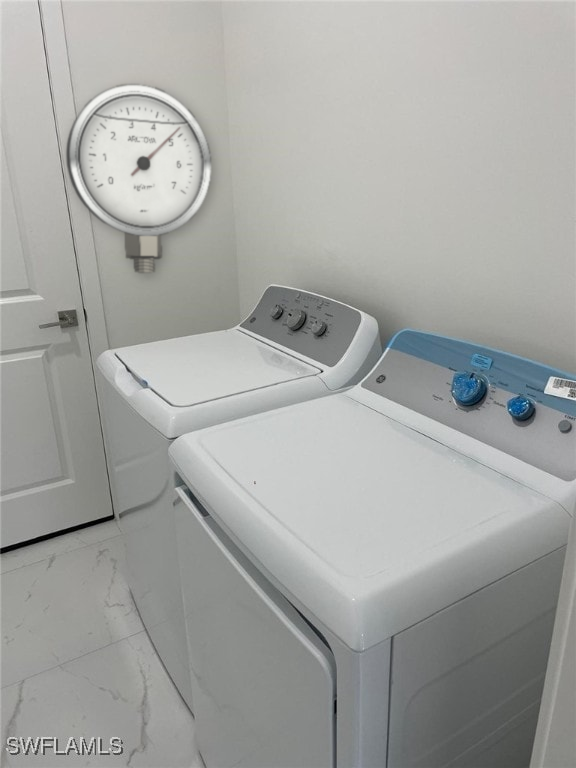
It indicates **4.8** kg/cm²
